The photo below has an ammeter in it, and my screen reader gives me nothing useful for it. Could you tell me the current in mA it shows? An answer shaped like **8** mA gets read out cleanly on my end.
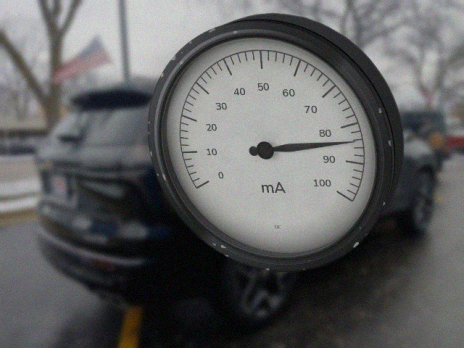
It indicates **84** mA
